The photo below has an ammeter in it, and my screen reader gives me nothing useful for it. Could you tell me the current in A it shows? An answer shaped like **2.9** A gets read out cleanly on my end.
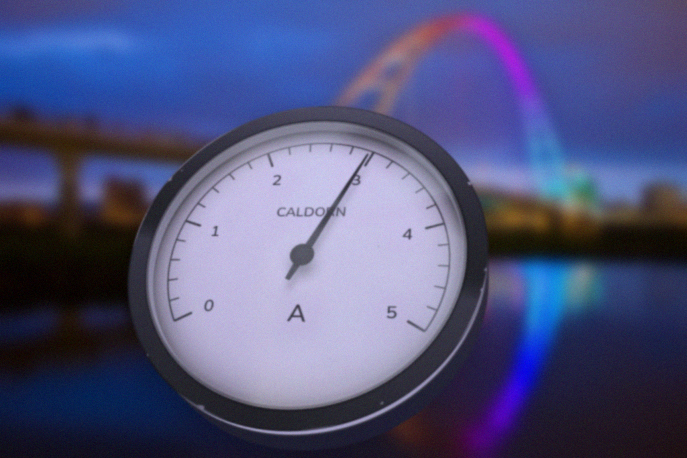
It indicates **3** A
